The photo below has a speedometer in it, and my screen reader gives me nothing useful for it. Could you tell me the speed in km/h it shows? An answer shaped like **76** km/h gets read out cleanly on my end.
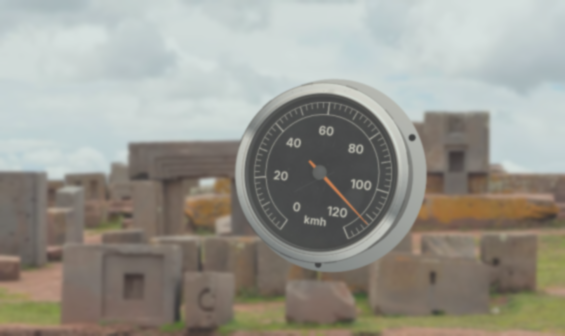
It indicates **112** km/h
